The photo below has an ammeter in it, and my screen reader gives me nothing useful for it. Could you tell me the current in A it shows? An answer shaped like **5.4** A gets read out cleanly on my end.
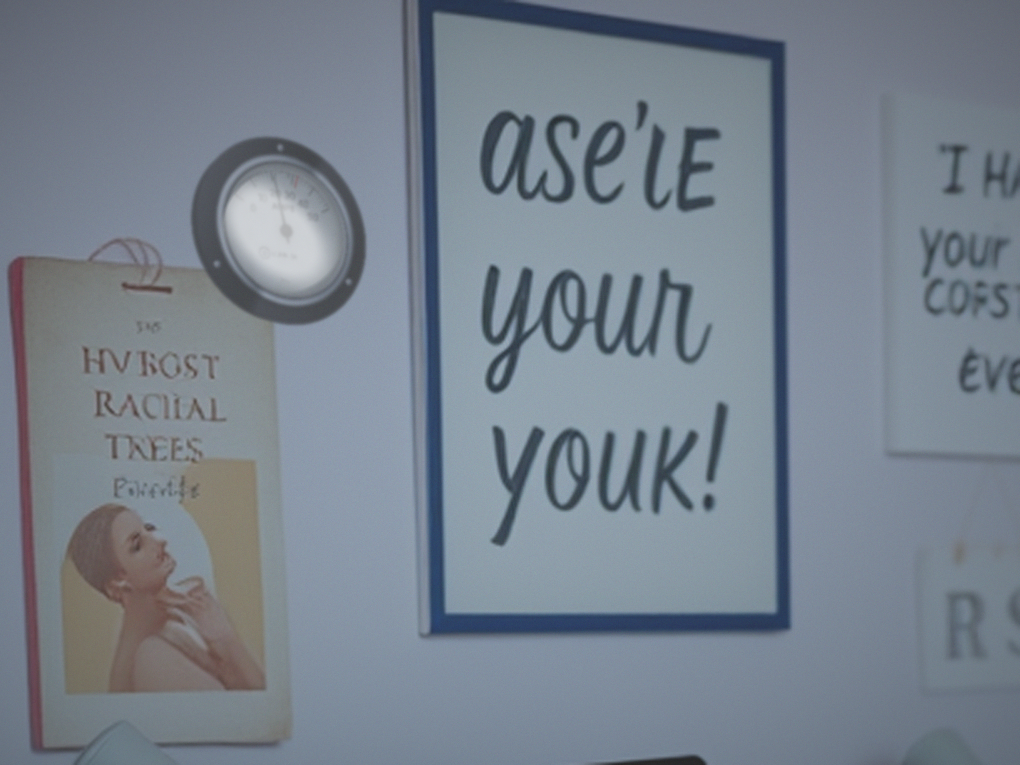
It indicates **20** A
